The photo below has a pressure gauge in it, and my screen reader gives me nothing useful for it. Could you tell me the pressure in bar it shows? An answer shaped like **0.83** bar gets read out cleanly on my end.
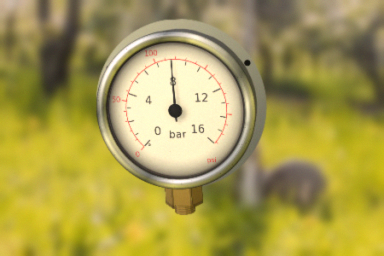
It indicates **8** bar
